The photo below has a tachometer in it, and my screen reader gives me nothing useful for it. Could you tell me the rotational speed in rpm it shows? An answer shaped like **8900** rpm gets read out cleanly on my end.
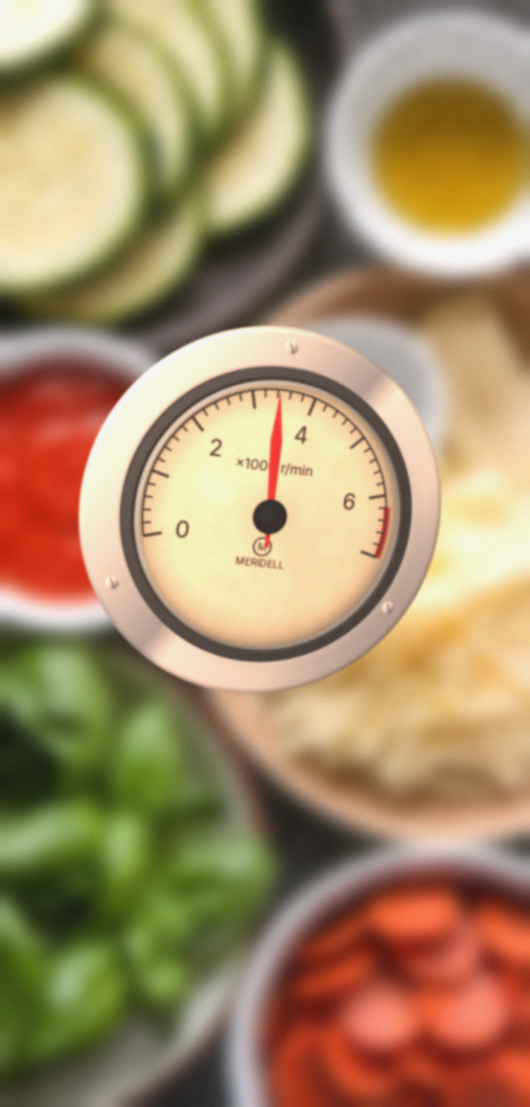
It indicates **3400** rpm
